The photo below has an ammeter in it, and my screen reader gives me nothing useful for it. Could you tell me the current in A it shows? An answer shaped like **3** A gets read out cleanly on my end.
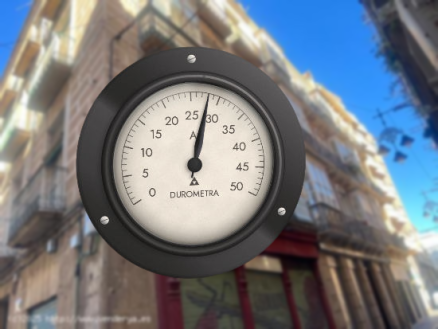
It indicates **28** A
